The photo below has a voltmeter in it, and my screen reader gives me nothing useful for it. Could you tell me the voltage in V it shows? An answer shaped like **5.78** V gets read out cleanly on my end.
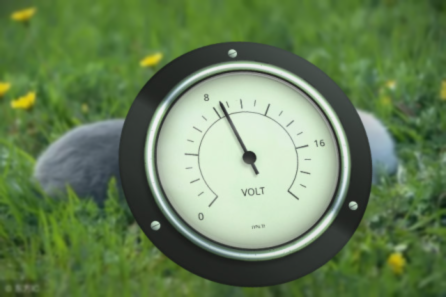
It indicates **8.5** V
